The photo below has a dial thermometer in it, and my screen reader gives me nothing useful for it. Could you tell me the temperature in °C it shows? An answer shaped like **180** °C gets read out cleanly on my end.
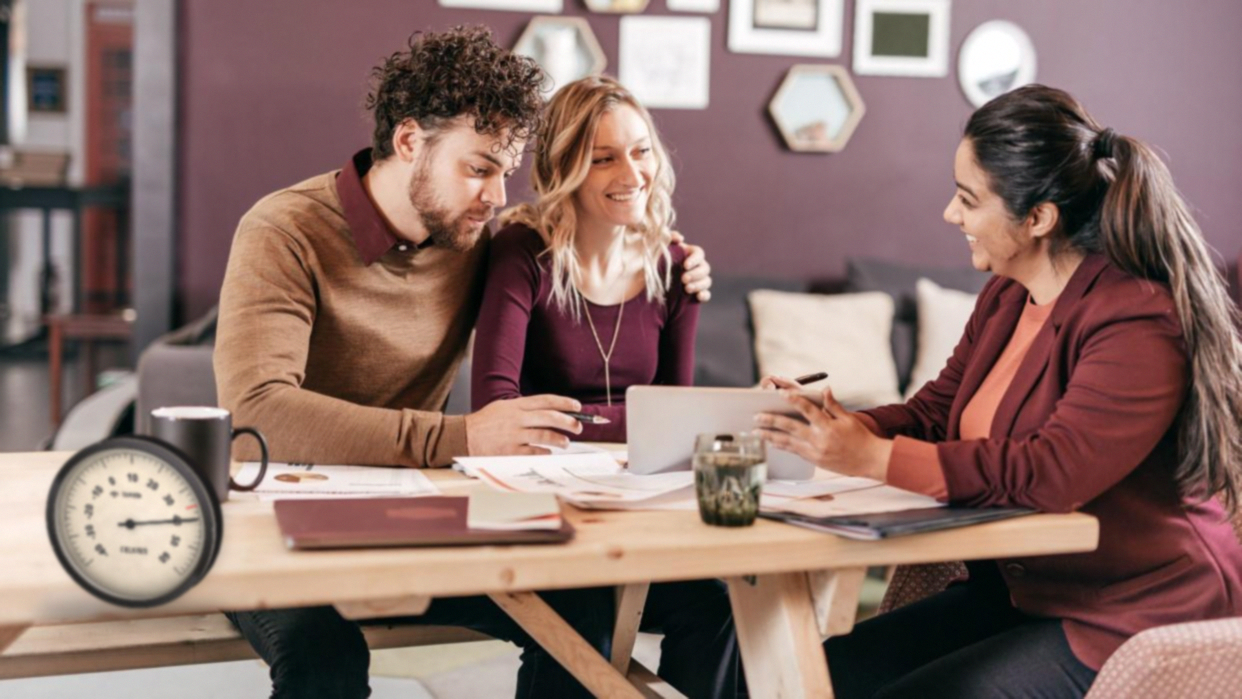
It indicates **40** °C
